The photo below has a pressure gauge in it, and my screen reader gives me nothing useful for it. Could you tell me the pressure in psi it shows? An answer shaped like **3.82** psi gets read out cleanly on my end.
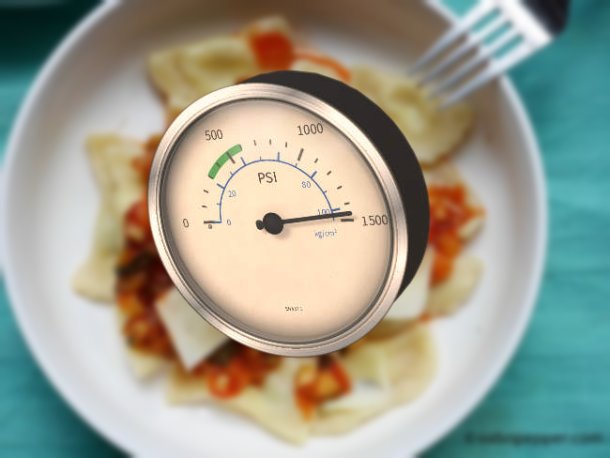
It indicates **1450** psi
